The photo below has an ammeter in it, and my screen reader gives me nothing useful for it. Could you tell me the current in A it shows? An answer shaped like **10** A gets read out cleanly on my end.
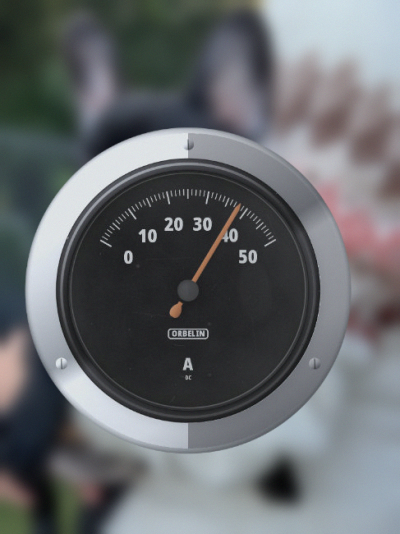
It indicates **38** A
